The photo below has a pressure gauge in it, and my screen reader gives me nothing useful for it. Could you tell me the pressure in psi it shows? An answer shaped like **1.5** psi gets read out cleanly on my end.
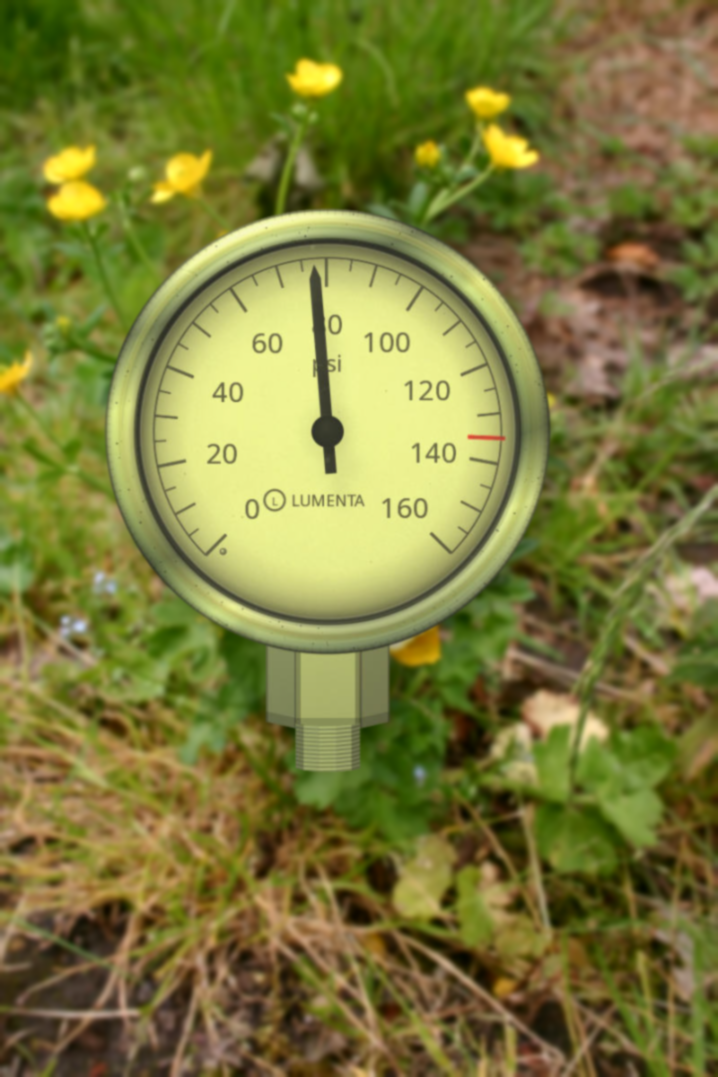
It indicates **77.5** psi
